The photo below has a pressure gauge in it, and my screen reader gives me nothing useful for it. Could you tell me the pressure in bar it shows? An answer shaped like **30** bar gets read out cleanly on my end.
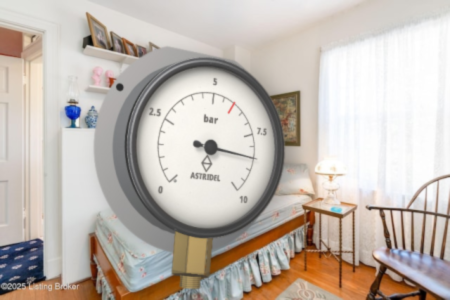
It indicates **8.5** bar
